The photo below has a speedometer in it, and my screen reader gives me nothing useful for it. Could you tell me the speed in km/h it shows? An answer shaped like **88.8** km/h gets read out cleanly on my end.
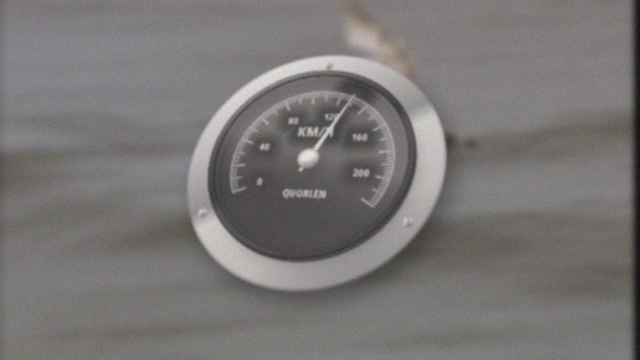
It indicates **130** km/h
